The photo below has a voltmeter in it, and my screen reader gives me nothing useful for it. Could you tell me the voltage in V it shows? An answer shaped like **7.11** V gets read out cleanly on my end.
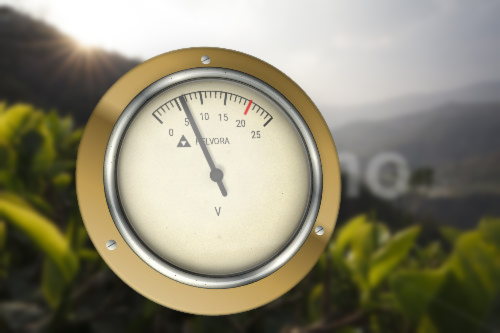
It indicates **6** V
